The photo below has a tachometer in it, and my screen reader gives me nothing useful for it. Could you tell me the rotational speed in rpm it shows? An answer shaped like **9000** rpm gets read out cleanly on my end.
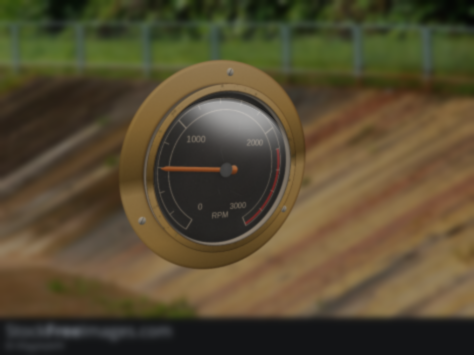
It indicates **600** rpm
